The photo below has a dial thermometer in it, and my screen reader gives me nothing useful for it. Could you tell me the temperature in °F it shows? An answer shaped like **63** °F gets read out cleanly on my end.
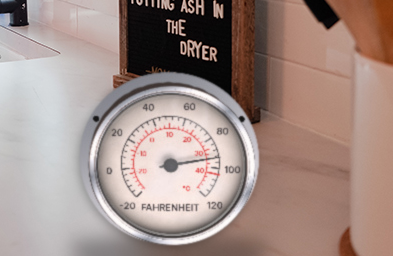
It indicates **92** °F
